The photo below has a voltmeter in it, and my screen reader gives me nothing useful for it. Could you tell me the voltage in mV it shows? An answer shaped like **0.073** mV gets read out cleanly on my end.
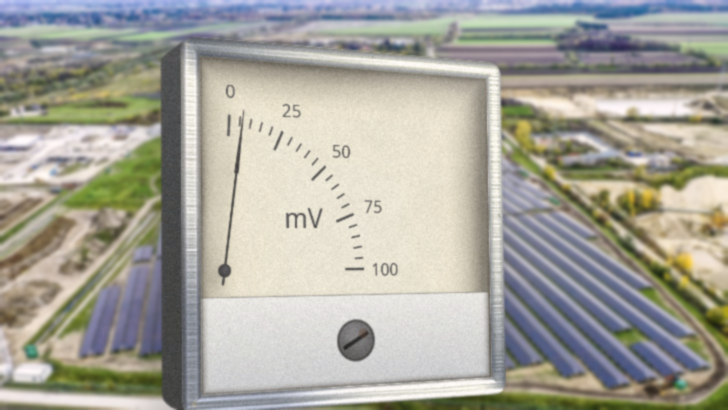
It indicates **5** mV
